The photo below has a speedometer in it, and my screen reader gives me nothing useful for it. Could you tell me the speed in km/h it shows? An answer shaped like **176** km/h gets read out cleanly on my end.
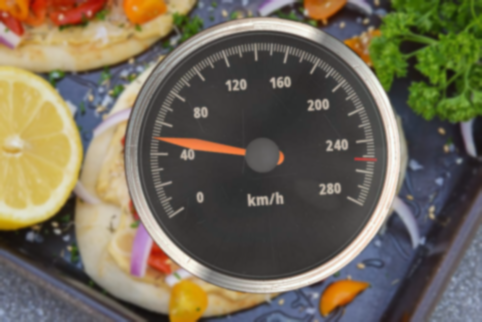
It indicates **50** km/h
